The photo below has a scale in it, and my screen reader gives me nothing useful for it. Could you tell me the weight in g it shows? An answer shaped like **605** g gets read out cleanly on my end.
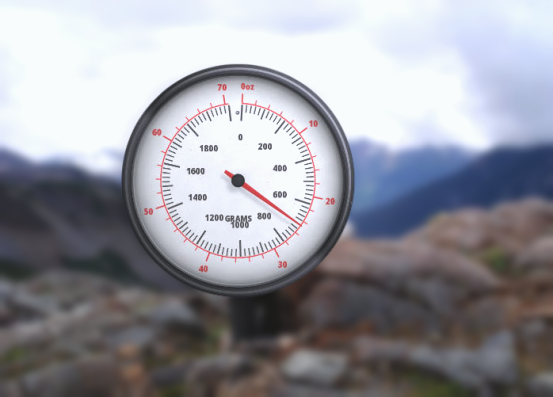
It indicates **700** g
